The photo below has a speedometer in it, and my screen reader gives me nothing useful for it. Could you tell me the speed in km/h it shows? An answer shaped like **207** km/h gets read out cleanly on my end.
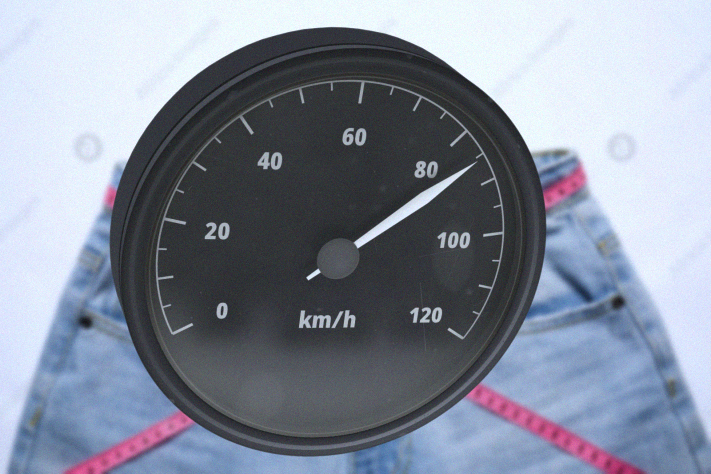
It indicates **85** km/h
